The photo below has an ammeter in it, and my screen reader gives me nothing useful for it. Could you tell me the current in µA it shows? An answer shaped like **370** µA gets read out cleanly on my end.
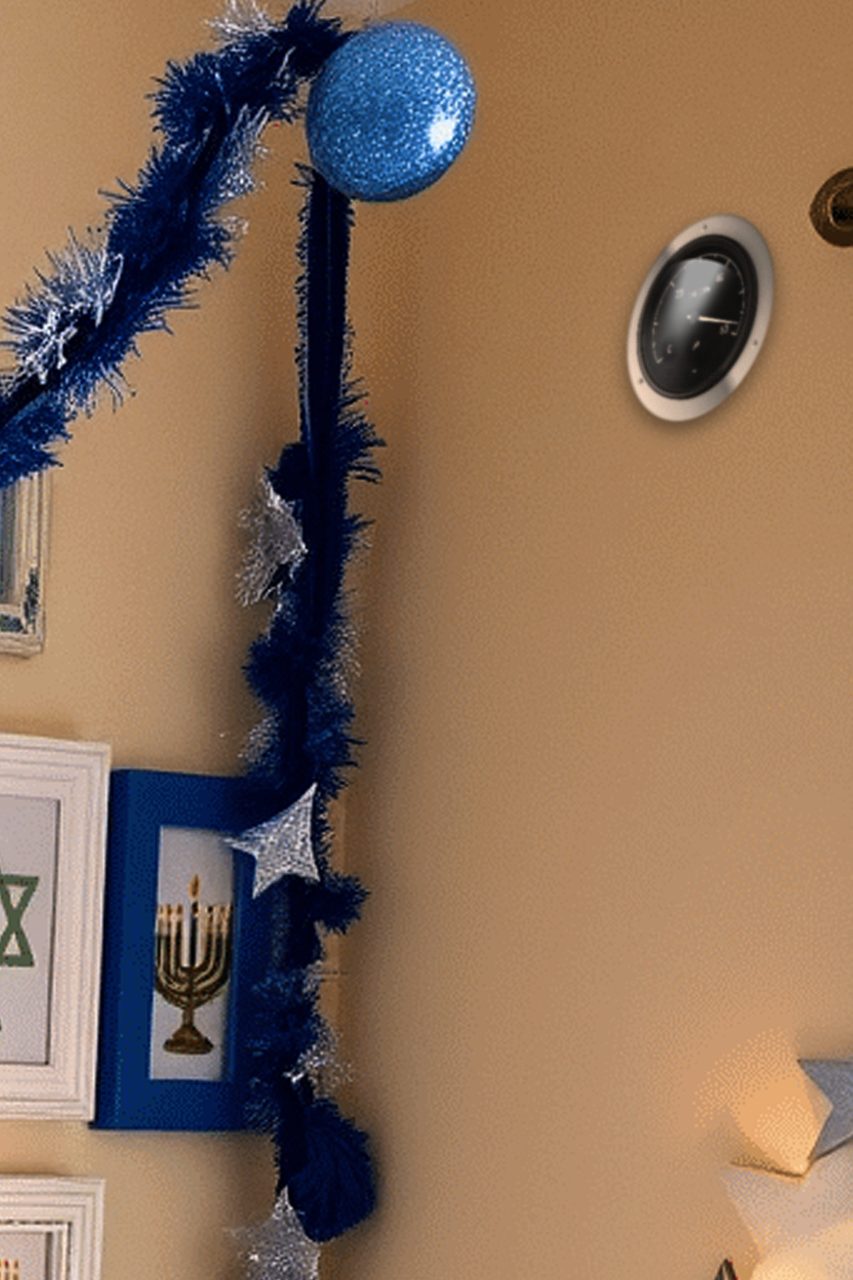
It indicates **57.5** µA
